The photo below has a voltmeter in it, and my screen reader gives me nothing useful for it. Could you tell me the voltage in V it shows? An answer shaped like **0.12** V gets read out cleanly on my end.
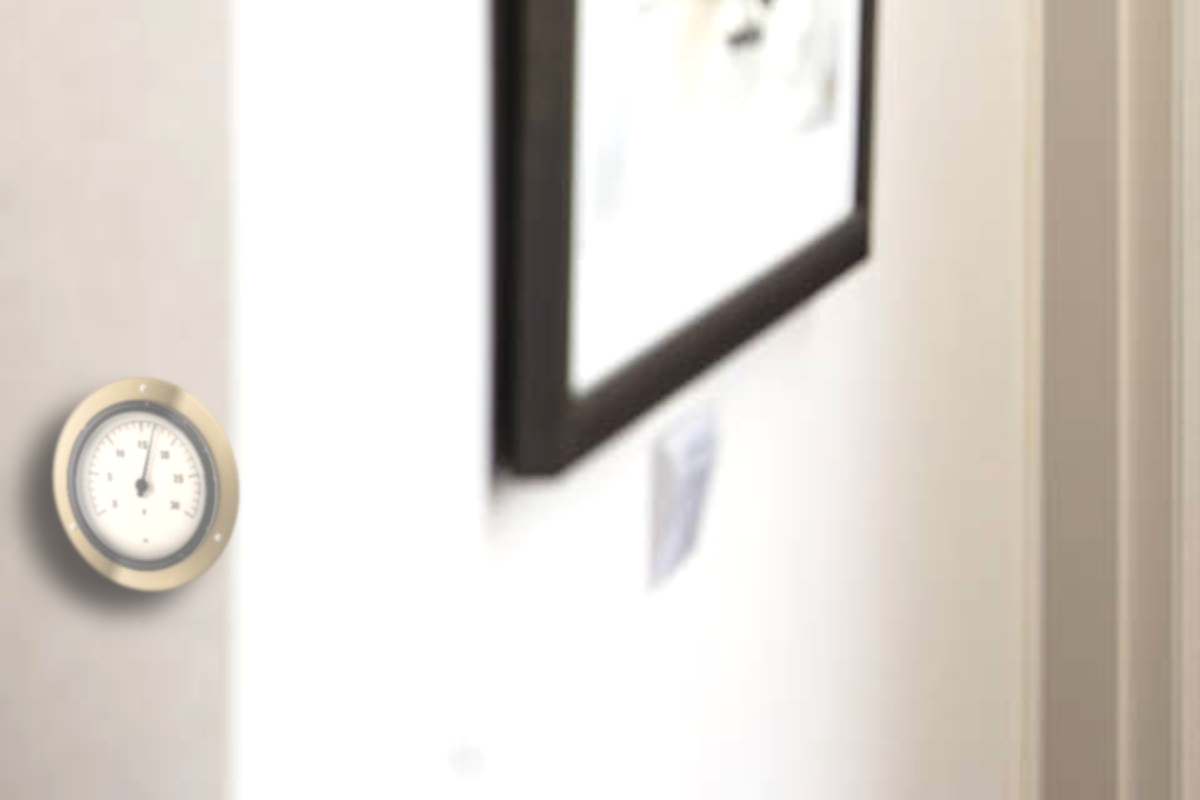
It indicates **17** V
